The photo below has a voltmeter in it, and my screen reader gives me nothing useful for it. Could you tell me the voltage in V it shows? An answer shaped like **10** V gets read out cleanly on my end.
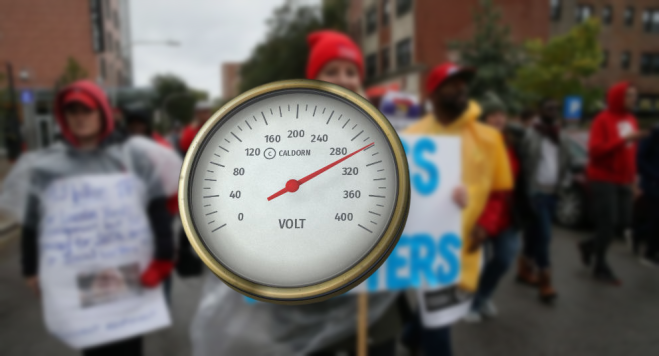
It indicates **300** V
